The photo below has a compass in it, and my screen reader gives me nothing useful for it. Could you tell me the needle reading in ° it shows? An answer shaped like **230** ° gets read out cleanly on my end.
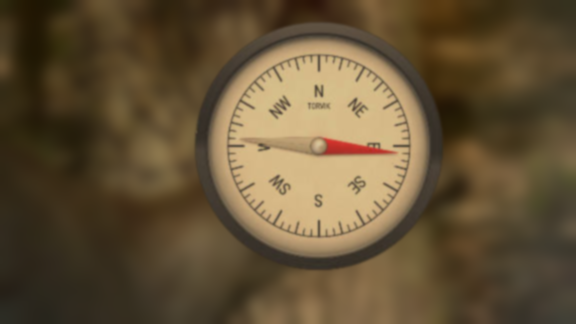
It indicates **95** °
